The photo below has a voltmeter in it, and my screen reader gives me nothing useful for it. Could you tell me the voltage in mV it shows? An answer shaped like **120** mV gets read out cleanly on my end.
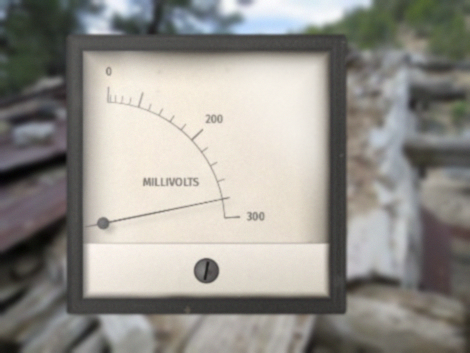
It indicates **280** mV
